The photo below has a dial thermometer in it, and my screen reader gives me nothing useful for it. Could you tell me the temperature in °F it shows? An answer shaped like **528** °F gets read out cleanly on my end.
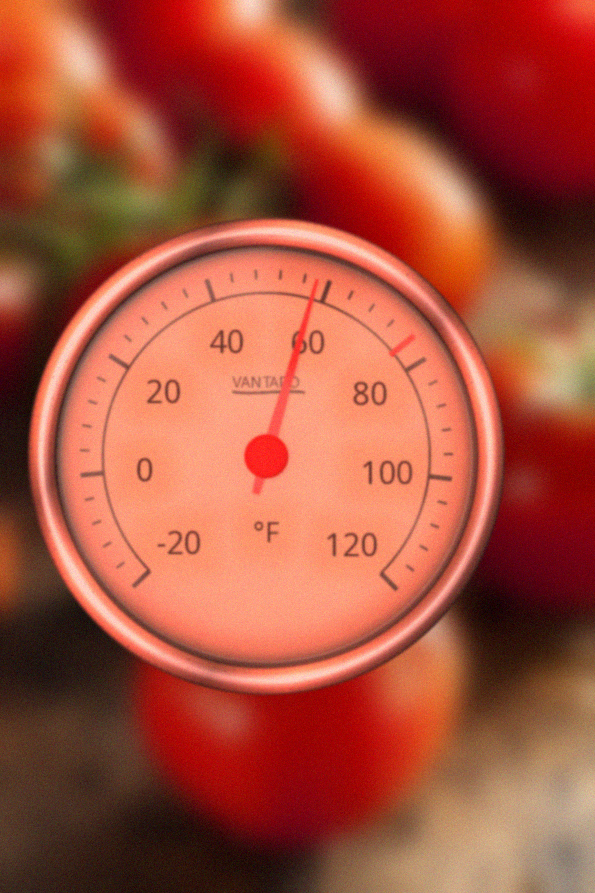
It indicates **58** °F
